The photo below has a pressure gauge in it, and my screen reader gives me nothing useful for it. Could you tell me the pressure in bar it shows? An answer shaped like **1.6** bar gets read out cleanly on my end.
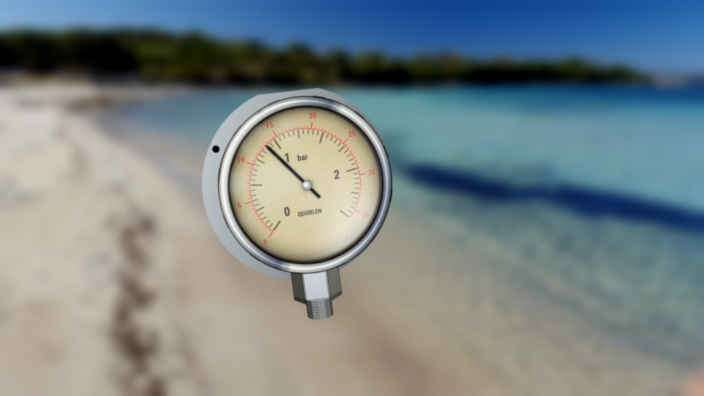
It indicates **0.9** bar
